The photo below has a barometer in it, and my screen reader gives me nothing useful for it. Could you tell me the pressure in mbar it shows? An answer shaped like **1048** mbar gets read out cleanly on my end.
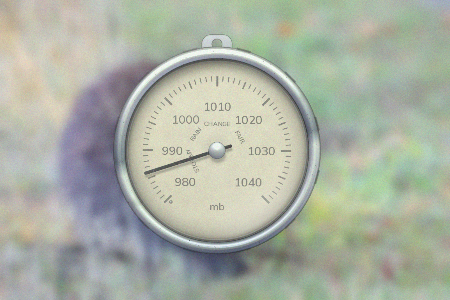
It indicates **986** mbar
